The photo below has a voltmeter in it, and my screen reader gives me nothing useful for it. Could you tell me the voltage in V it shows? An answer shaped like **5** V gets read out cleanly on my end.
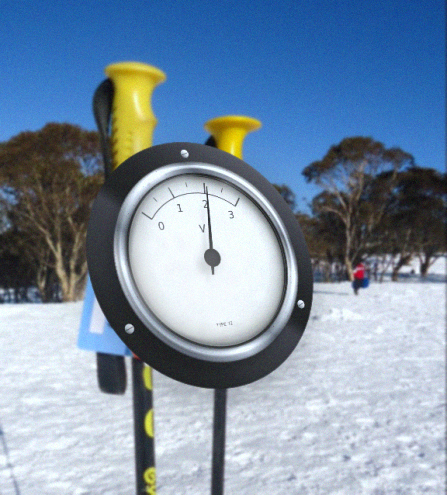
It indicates **2** V
